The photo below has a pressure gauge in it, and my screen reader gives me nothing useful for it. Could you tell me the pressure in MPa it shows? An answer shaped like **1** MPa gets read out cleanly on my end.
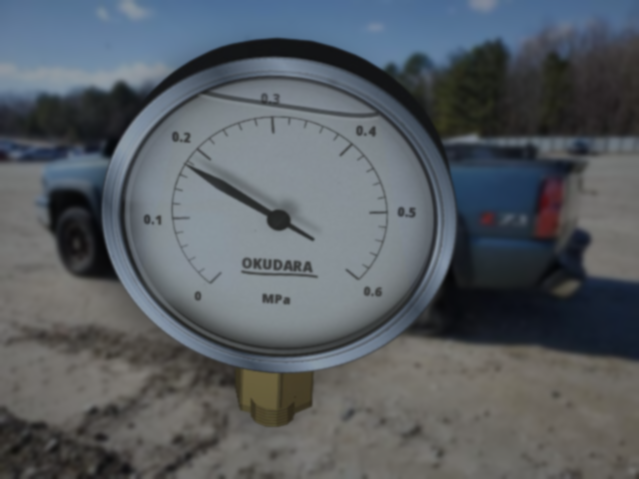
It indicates **0.18** MPa
